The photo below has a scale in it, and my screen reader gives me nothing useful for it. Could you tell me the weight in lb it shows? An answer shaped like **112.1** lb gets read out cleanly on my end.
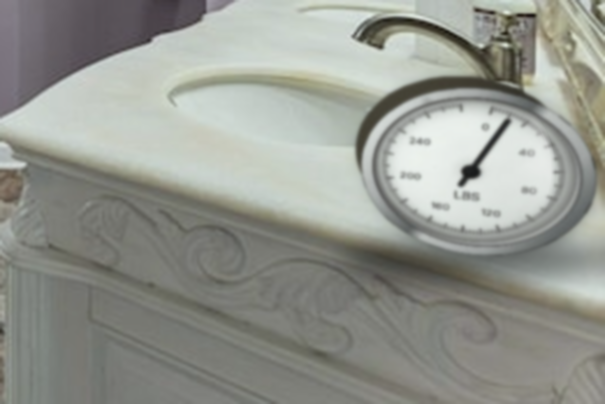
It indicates **10** lb
